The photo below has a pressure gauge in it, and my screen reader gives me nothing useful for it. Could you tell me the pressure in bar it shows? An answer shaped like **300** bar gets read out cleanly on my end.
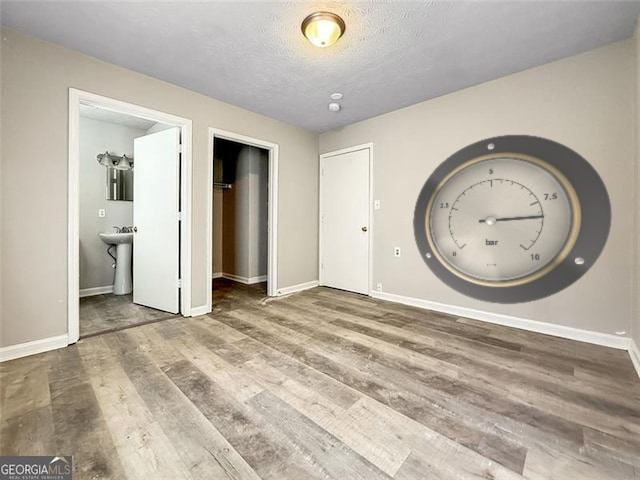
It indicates **8.25** bar
